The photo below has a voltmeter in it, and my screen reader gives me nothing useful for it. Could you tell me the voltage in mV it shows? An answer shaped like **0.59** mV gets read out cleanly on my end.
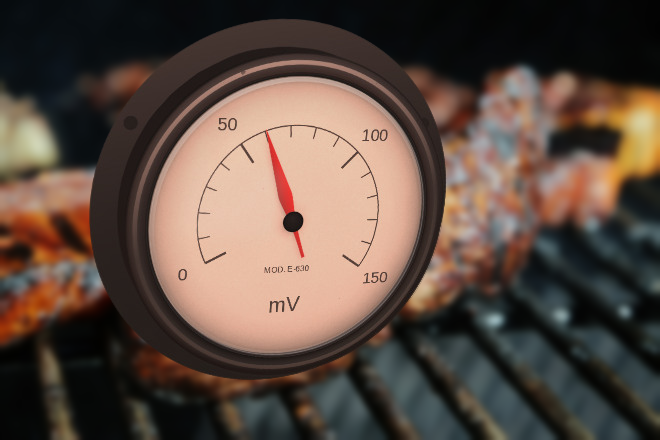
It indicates **60** mV
